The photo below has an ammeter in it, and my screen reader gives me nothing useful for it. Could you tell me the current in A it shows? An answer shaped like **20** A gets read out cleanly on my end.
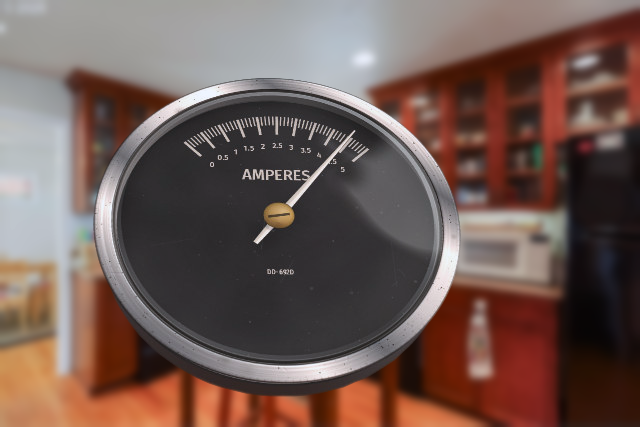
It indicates **4.5** A
